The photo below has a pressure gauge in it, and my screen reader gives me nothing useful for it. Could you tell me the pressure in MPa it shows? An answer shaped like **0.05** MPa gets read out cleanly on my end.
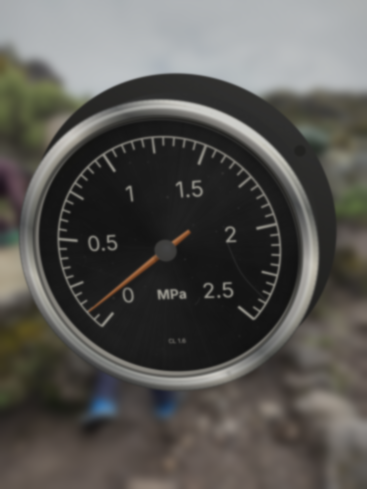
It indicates **0.1** MPa
